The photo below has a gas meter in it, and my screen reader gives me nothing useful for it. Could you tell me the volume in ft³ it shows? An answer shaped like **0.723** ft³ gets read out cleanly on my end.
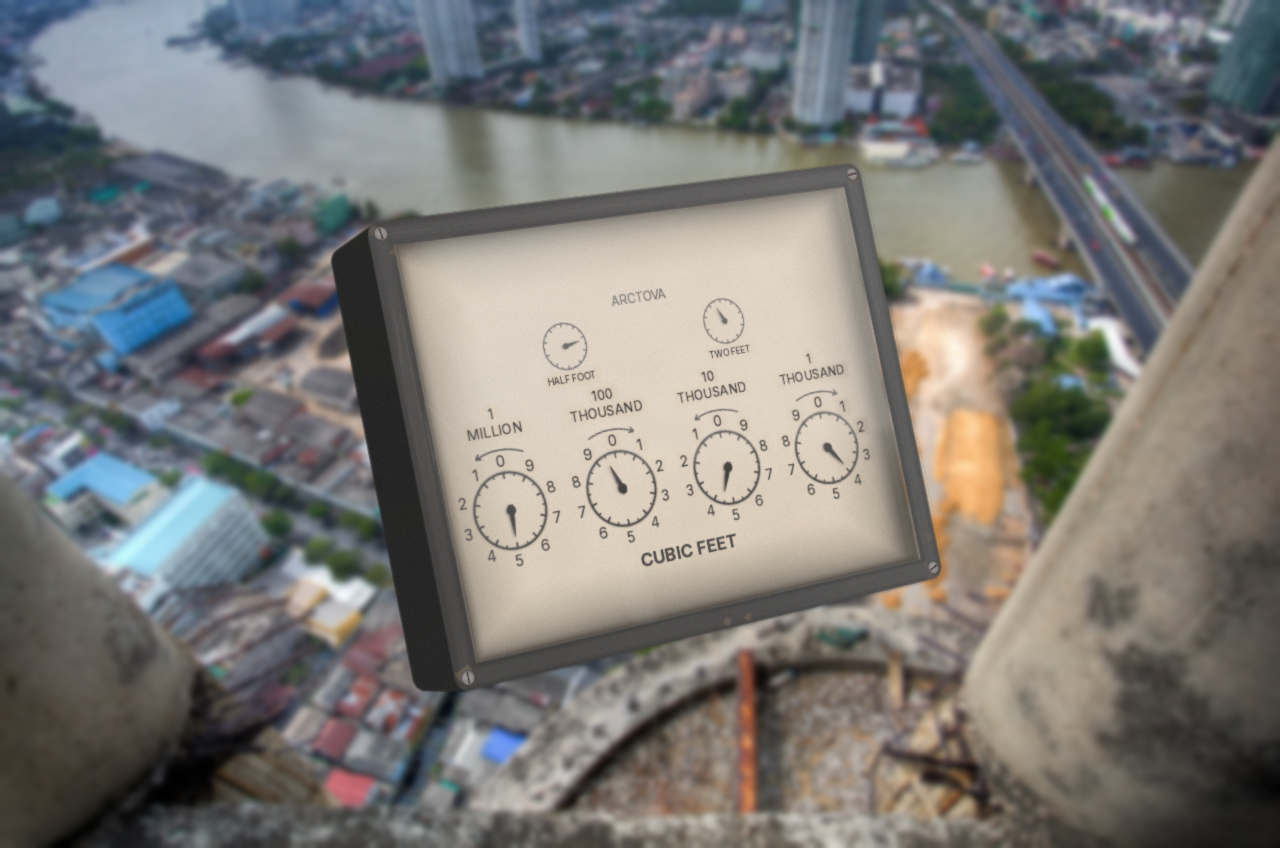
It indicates **494400** ft³
